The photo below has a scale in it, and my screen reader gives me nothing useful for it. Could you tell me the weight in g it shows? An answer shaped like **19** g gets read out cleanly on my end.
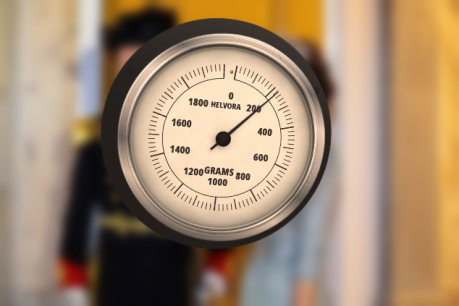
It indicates **220** g
